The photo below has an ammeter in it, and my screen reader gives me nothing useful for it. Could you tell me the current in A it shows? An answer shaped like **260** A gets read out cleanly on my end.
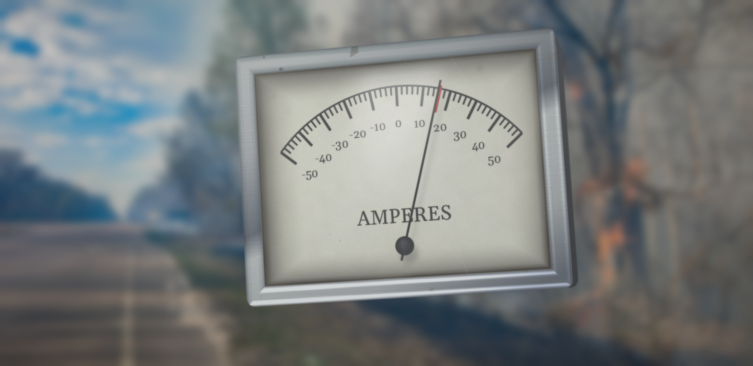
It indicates **16** A
